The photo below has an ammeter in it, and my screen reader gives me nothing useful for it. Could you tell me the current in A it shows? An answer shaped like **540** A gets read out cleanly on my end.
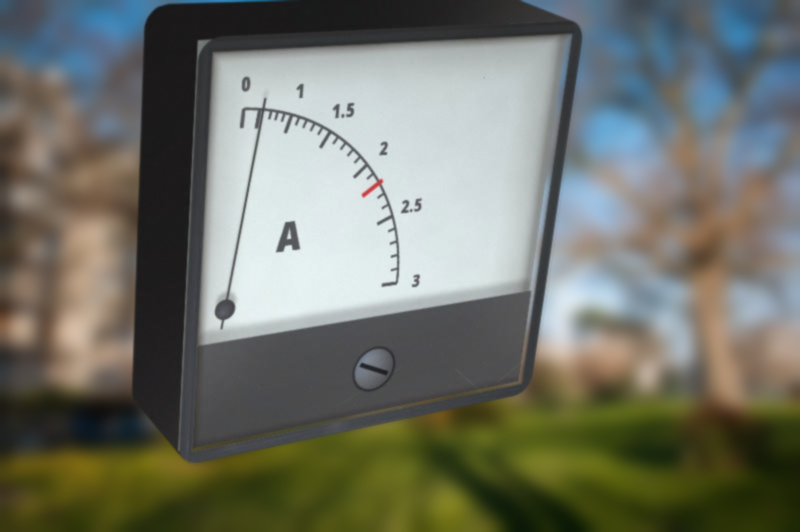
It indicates **0.5** A
